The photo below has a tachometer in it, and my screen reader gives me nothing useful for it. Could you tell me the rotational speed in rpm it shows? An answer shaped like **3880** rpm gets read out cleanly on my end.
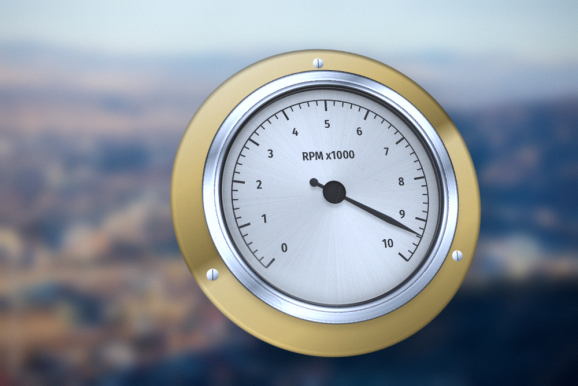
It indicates **9400** rpm
